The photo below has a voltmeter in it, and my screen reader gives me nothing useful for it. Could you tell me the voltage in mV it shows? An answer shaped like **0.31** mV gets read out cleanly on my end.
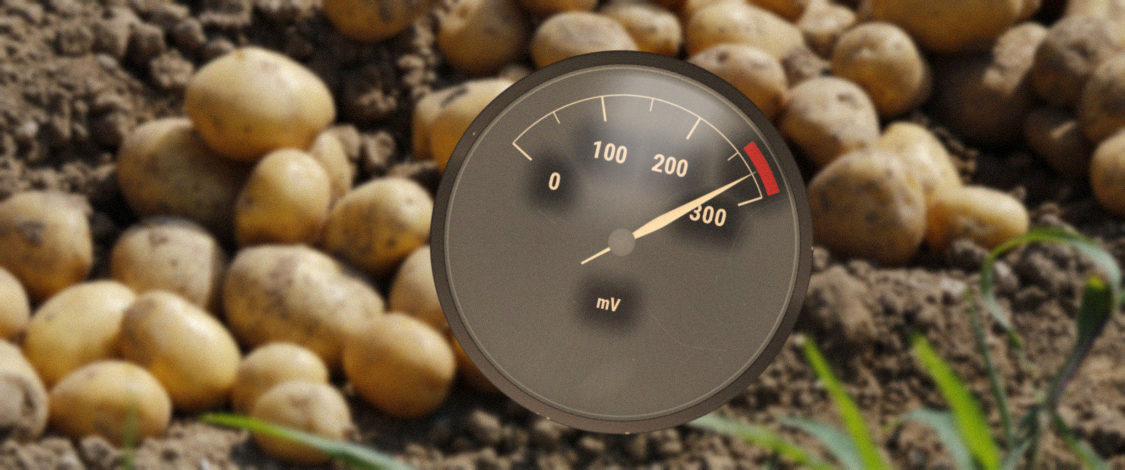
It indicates **275** mV
